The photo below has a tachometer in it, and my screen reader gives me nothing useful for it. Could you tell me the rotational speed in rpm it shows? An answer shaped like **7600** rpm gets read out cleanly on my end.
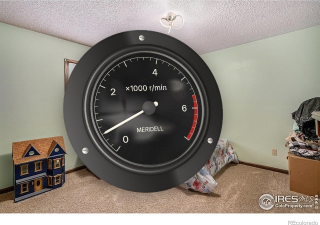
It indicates **600** rpm
